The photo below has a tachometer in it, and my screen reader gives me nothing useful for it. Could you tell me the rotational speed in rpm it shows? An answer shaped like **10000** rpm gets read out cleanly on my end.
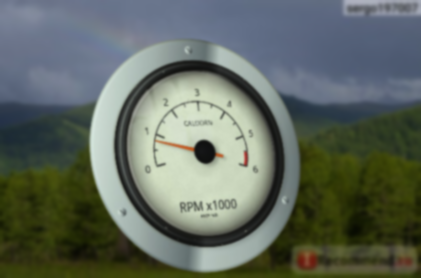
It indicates **750** rpm
